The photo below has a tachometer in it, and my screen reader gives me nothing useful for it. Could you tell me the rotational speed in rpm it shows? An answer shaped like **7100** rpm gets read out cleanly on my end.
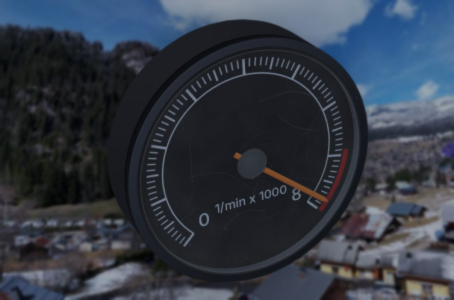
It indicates **7800** rpm
